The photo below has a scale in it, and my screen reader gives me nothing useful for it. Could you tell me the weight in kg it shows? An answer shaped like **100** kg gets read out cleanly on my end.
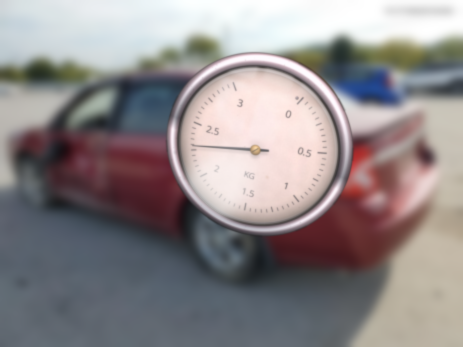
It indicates **2.3** kg
